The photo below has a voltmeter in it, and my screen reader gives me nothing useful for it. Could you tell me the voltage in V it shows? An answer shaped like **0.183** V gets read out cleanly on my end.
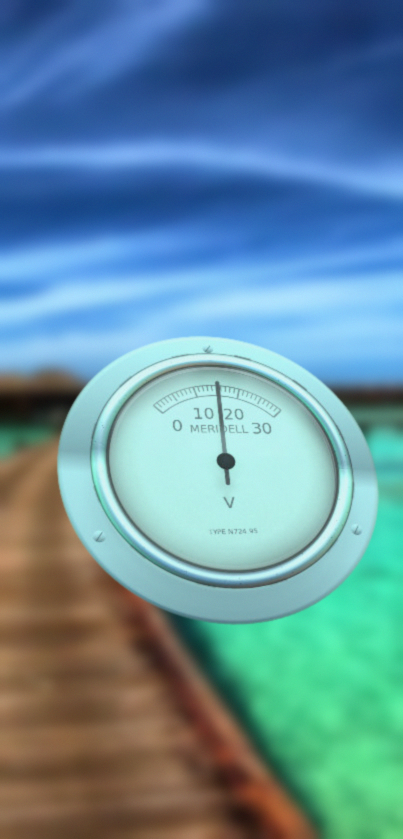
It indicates **15** V
